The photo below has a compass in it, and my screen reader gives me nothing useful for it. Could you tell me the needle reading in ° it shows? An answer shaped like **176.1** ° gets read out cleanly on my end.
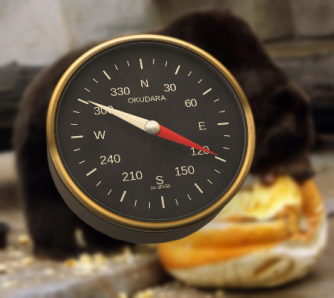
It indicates **120** °
